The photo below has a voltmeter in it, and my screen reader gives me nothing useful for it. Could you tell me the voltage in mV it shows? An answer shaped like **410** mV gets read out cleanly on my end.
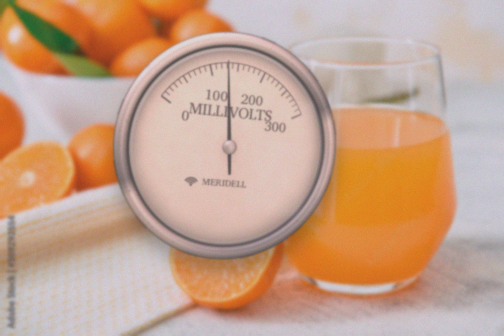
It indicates **130** mV
